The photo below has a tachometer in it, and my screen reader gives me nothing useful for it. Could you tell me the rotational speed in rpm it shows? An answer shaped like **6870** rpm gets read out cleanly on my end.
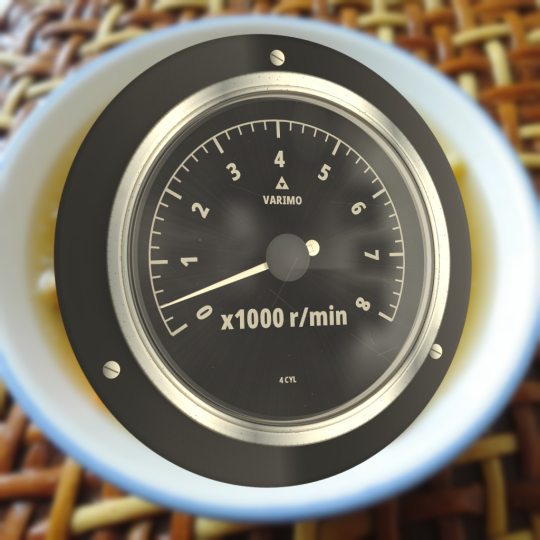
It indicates **400** rpm
